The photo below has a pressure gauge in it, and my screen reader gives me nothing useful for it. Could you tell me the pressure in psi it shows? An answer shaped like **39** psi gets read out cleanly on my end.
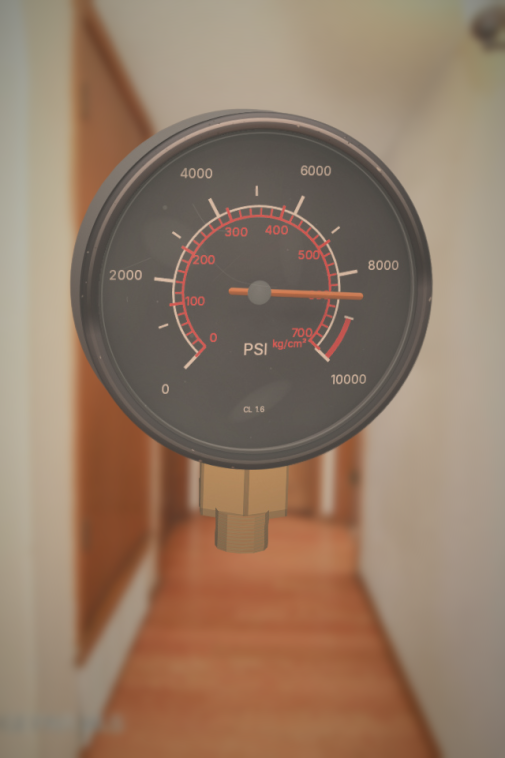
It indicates **8500** psi
